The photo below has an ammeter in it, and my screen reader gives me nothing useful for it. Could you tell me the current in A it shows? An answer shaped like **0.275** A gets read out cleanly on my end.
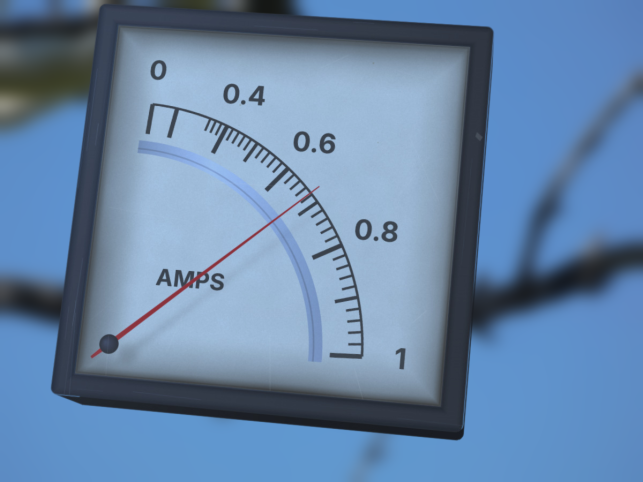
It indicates **0.68** A
